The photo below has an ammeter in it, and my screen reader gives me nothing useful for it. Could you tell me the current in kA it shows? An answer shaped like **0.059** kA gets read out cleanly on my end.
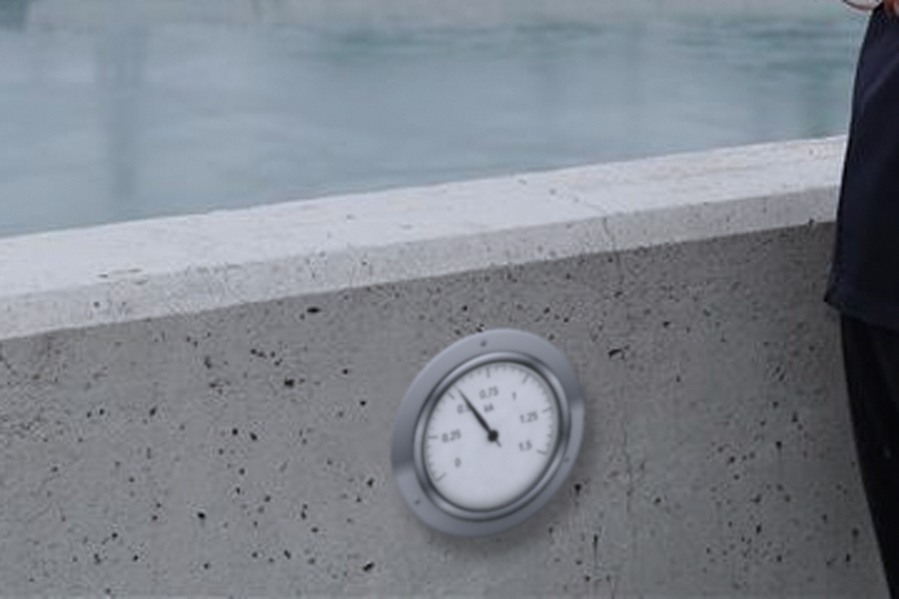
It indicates **0.55** kA
